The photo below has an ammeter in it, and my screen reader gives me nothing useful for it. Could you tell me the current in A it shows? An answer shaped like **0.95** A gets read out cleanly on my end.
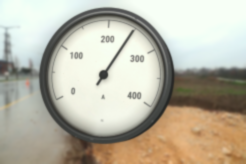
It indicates **250** A
